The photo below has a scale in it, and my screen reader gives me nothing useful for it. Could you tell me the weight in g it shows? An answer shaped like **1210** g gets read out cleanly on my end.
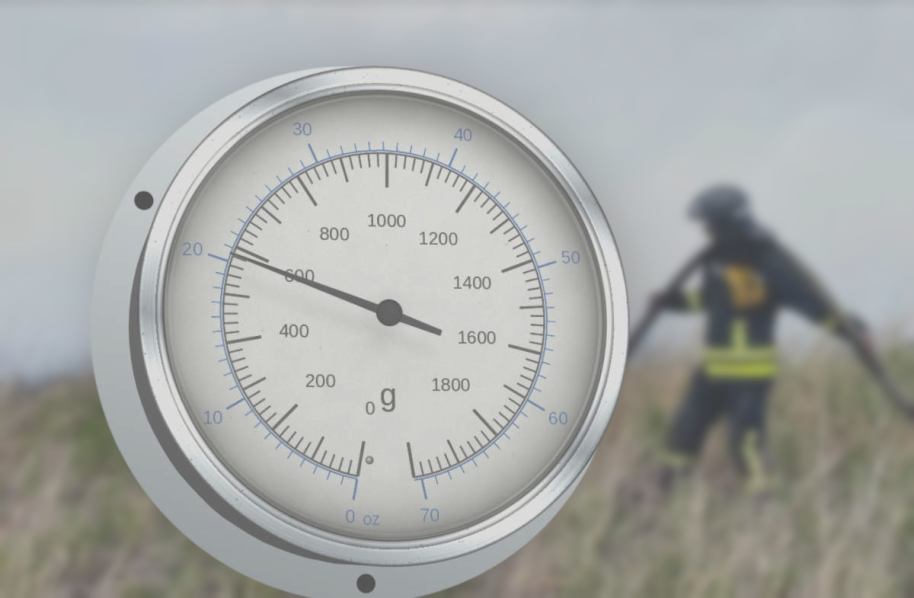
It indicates **580** g
